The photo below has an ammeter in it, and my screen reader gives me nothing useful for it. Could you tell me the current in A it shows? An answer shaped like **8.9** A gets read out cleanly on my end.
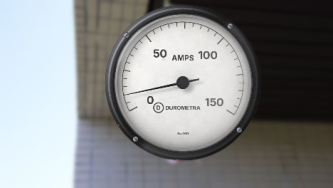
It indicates **10** A
